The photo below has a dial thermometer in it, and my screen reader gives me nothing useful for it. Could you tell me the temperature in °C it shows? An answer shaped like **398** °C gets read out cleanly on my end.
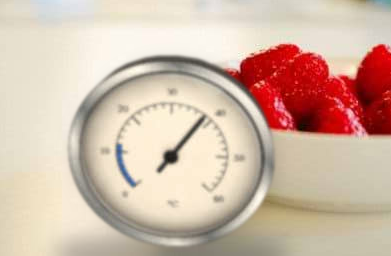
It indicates **38** °C
